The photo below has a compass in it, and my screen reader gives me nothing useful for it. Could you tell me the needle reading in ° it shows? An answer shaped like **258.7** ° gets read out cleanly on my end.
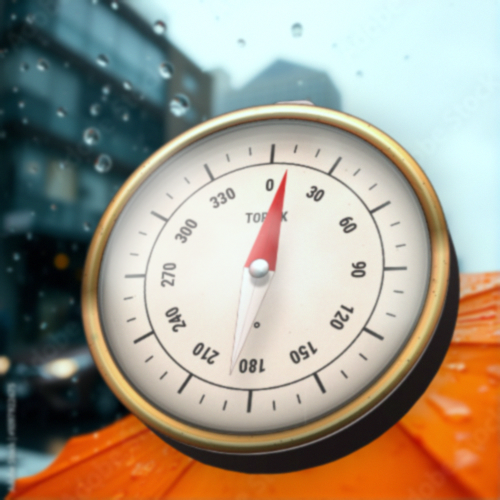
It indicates **10** °
